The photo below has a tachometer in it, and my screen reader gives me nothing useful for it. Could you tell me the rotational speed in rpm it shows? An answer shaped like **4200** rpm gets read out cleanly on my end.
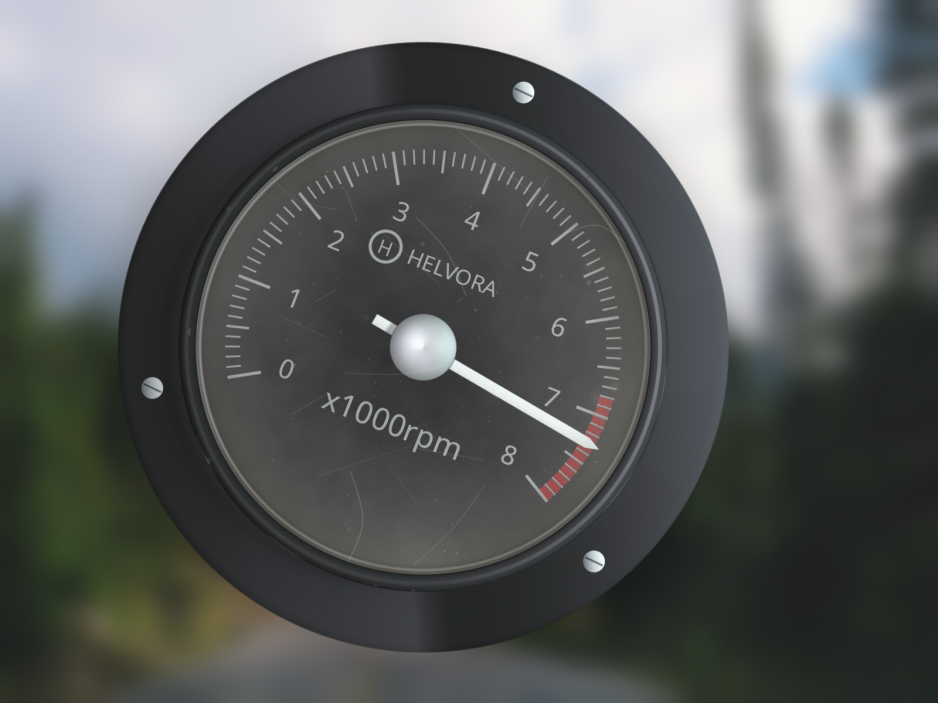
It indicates **7300** rpm
